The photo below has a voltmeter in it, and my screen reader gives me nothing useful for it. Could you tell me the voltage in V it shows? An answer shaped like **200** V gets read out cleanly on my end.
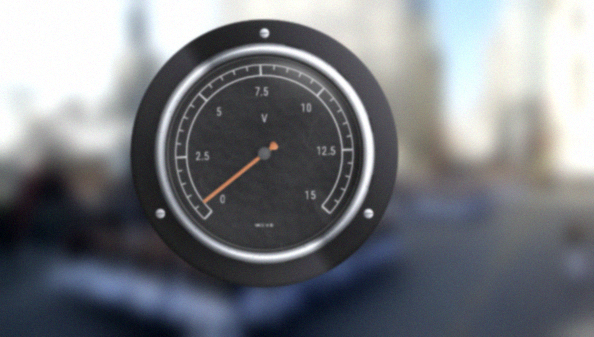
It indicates **0.5** V
